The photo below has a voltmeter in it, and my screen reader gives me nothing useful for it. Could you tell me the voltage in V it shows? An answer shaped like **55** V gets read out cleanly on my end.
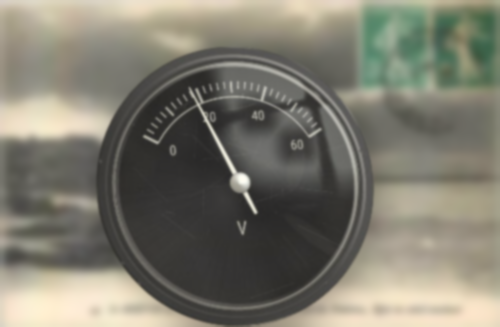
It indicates **18** V
